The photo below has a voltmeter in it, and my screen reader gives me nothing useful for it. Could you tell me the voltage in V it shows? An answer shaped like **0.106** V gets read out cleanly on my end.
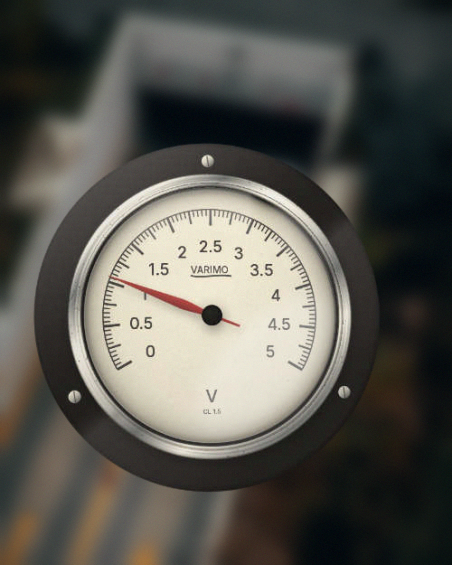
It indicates **1.05** V
